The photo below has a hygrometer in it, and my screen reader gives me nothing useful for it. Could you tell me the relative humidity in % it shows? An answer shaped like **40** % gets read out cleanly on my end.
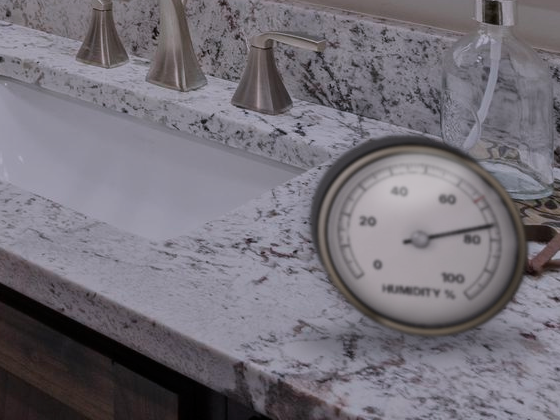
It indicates **75** %
